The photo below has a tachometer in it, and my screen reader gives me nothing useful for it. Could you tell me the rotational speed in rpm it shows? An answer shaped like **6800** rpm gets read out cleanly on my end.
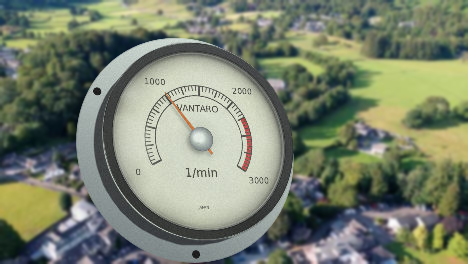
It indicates **1000** rpm
